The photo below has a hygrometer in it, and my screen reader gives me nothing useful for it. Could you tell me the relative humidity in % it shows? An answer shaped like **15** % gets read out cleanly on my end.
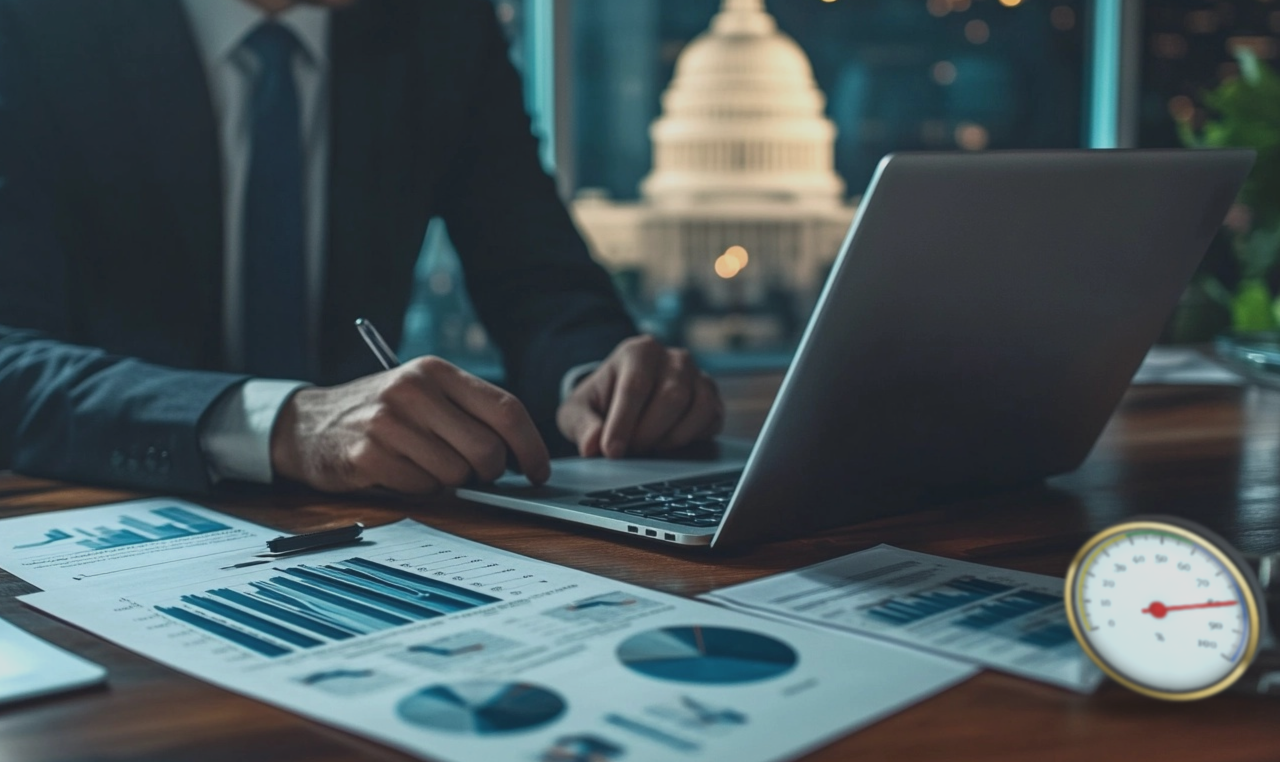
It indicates **80** %
